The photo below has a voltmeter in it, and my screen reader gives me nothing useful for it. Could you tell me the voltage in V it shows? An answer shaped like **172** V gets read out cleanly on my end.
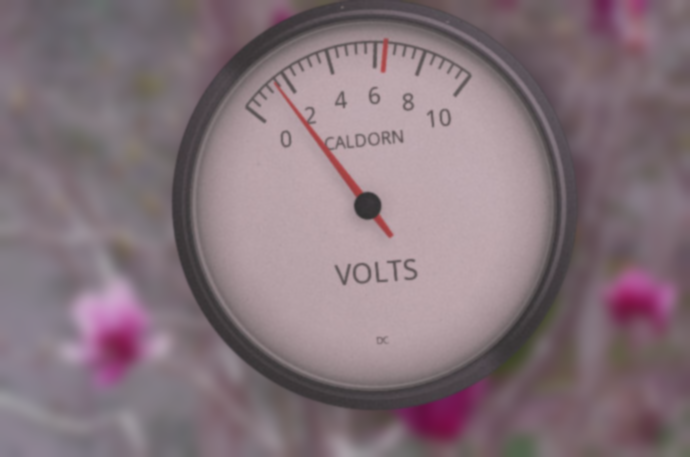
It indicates **1.6** V
